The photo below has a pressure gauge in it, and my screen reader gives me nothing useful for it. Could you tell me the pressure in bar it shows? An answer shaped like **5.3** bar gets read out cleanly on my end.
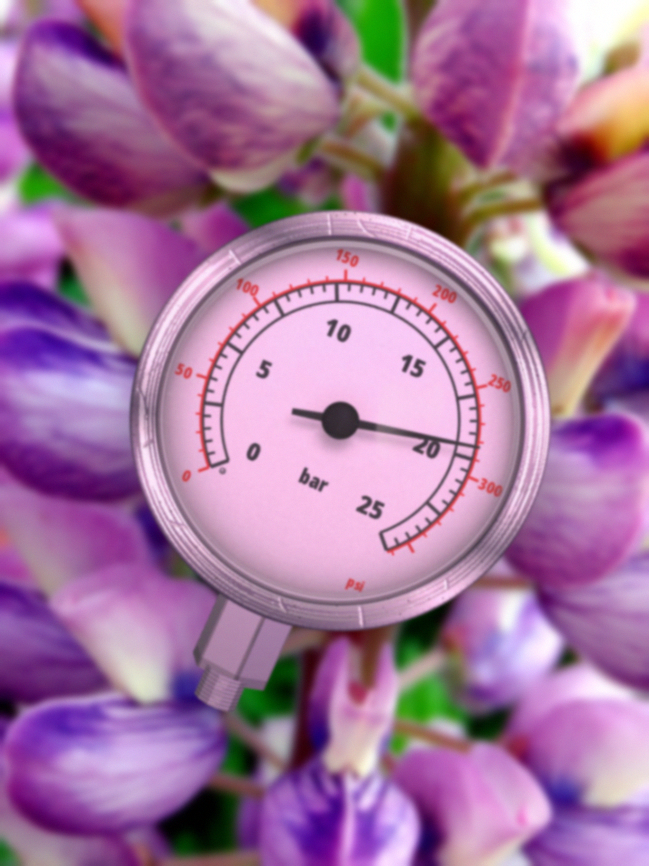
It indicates **19.5** bar
